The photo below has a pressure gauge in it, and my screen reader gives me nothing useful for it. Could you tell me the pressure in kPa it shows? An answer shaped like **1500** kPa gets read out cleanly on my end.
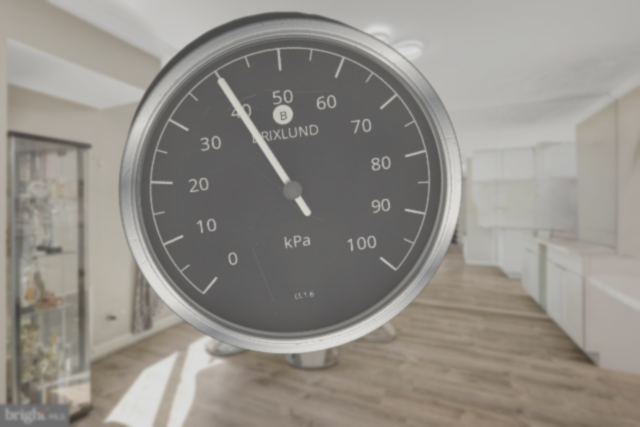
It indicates **40** kPa
